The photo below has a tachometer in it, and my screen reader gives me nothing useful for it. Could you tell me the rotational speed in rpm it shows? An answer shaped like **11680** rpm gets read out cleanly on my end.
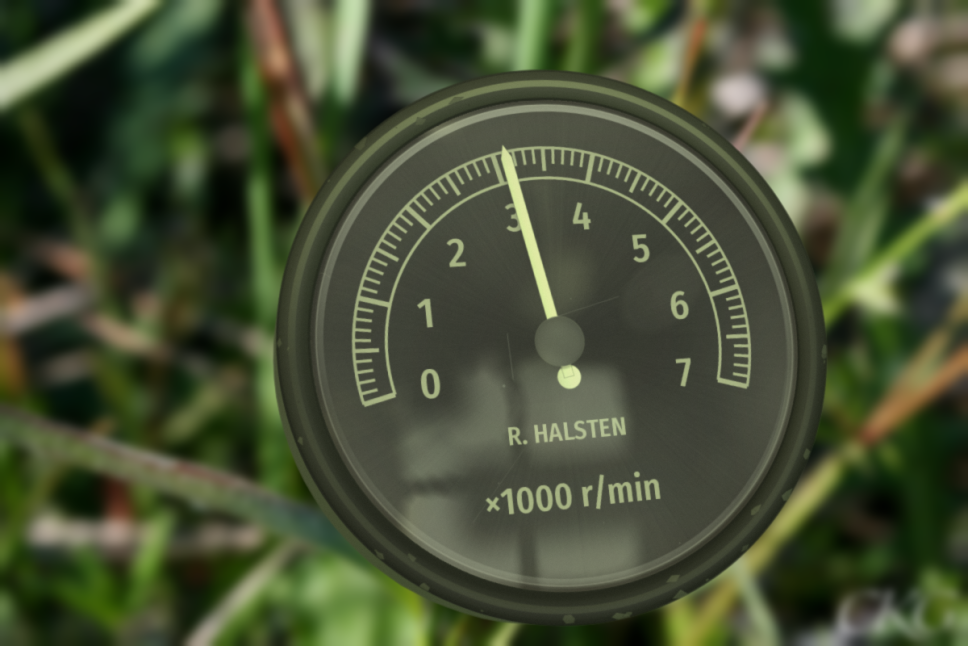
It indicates **3100** rpm
